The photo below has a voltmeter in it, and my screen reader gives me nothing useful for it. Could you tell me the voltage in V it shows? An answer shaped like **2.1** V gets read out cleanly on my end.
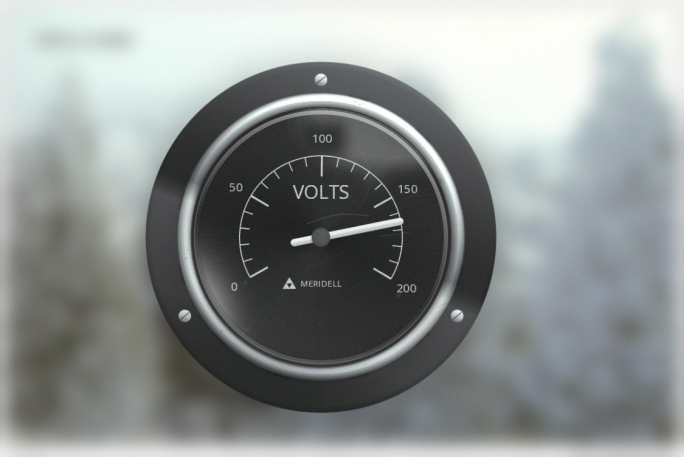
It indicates **165** V
